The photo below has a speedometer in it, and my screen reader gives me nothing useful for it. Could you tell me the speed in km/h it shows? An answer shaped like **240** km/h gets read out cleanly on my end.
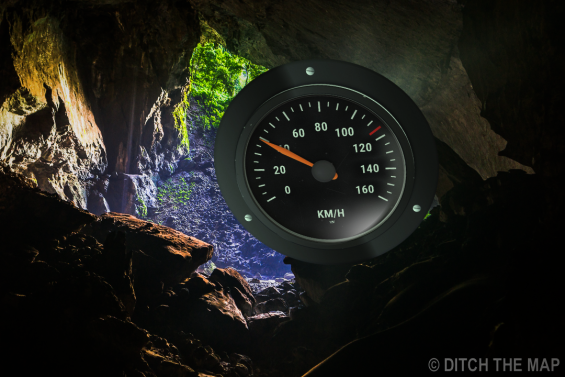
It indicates **40** km/h
